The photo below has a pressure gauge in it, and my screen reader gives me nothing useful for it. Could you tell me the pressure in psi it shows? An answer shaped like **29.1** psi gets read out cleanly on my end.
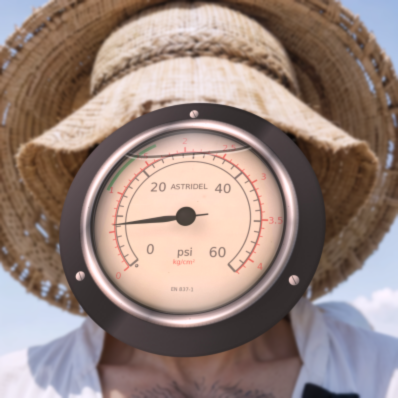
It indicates **8** psi
